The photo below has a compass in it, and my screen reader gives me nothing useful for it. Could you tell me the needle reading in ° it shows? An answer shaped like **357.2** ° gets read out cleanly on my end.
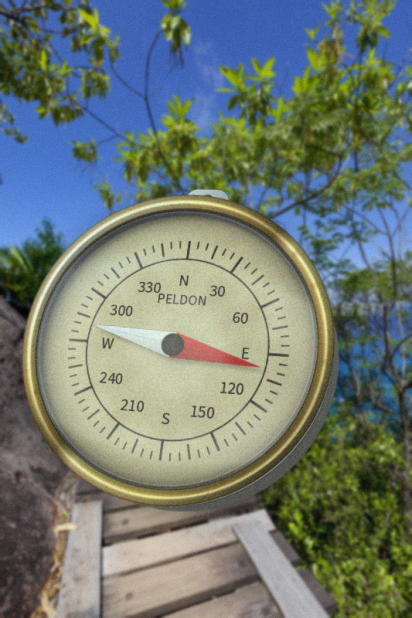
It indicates **100** °
